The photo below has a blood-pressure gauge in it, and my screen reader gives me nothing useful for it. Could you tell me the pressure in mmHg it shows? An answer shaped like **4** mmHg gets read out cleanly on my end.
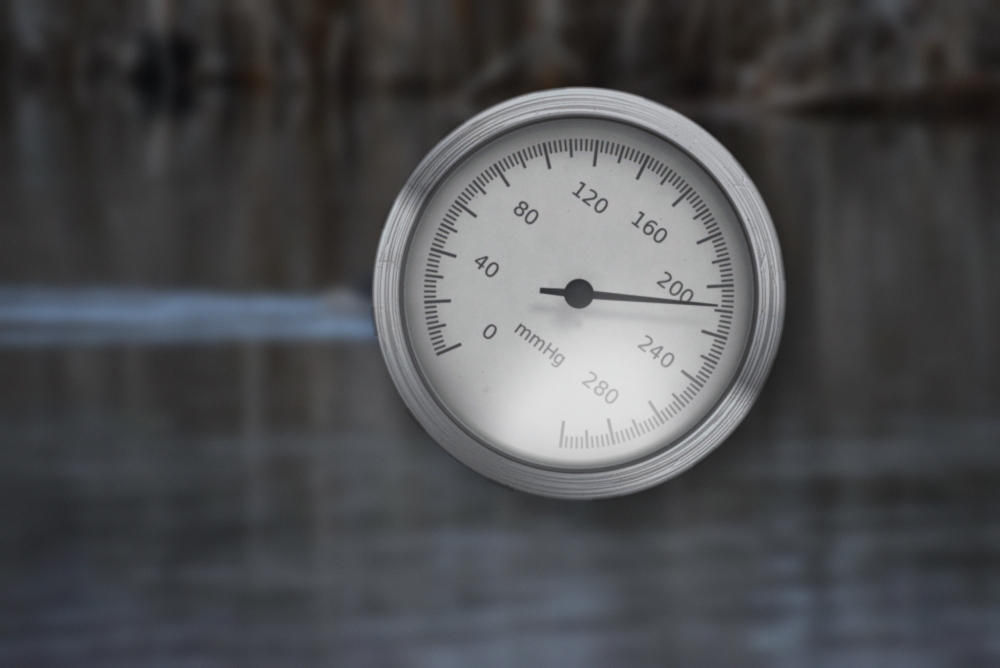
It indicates **208** mmHg
